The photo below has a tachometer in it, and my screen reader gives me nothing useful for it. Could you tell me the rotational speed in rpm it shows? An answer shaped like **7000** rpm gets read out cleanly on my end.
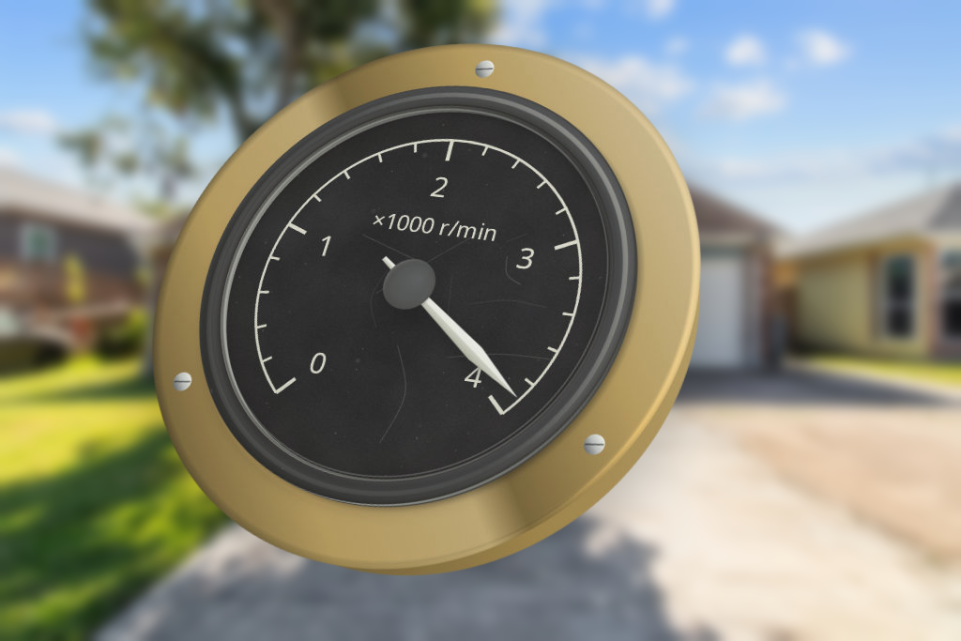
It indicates **3900** rpm
